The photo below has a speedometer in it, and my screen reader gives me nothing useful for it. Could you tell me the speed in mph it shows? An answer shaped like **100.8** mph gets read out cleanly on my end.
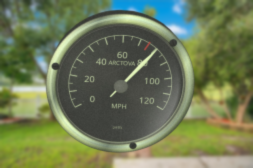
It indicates **80** mph
